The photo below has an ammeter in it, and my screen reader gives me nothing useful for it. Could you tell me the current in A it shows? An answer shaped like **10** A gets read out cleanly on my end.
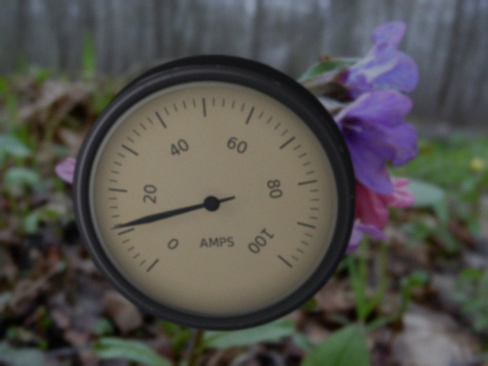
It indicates **12** A
